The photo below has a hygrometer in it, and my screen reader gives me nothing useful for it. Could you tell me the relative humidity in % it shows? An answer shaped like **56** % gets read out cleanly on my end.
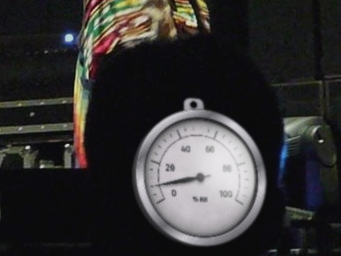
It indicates **8** %
